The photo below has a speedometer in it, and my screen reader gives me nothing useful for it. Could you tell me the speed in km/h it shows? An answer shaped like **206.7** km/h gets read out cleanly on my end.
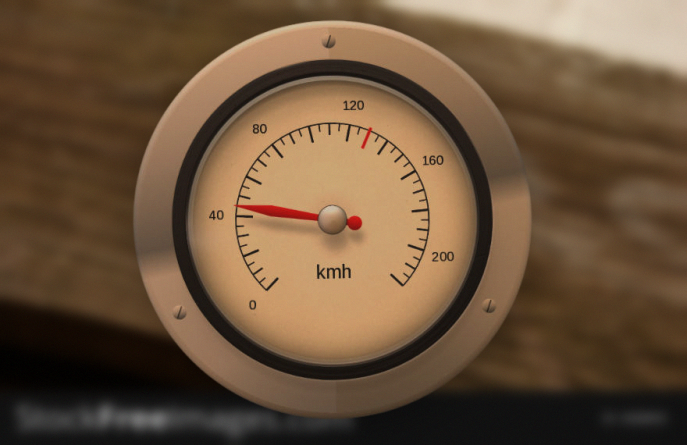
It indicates **45** km/h
